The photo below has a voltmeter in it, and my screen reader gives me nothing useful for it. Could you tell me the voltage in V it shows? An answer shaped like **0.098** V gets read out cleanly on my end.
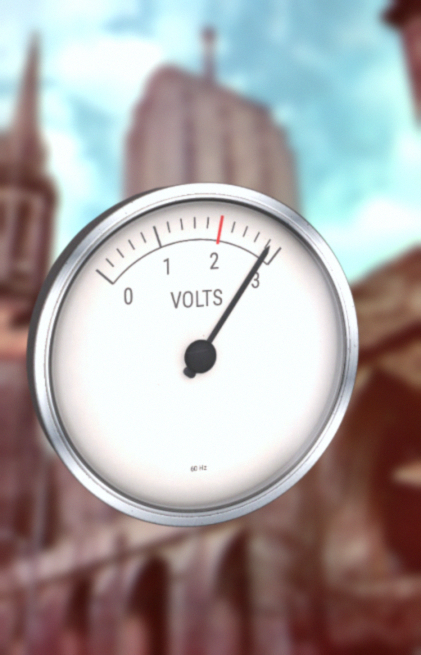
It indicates **2.8** V
